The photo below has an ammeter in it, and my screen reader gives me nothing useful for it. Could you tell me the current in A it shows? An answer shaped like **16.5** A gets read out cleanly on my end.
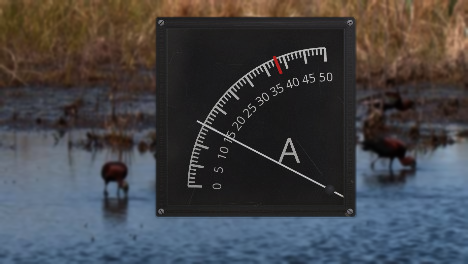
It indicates **15** A
